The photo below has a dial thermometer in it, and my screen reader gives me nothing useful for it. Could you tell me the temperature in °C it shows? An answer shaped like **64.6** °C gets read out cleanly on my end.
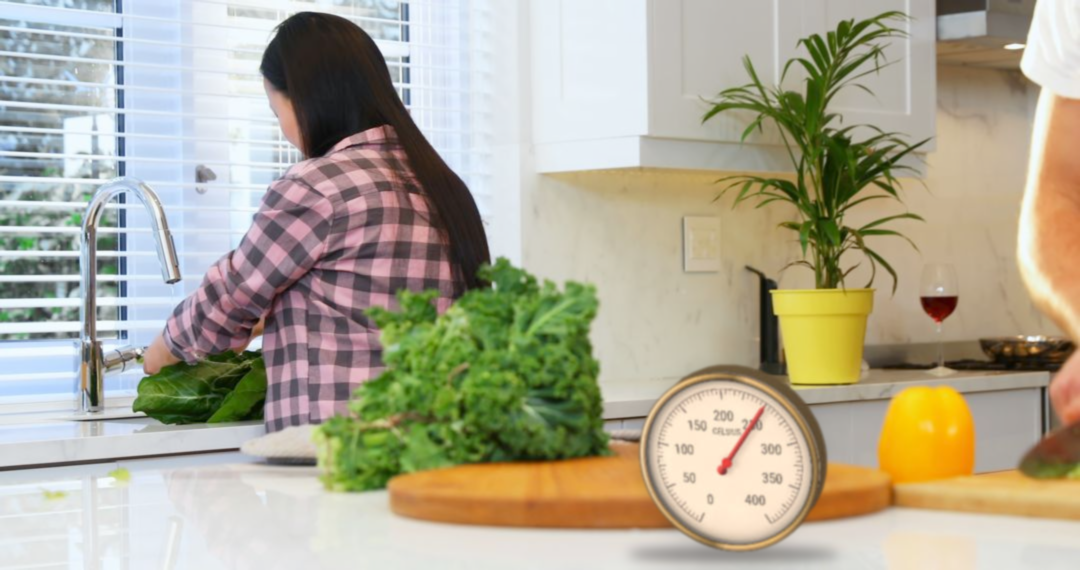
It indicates **250** °C
